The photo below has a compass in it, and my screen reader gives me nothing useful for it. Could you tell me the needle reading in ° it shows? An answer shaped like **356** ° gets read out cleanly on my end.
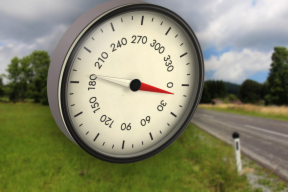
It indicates **10** °
